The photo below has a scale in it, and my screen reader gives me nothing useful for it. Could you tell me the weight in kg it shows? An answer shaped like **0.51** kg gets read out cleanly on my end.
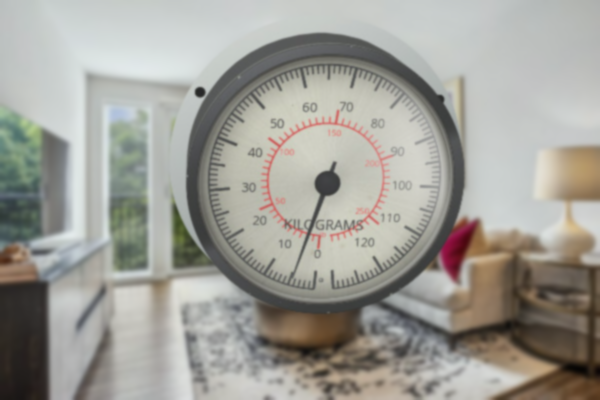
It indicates **5** kg
